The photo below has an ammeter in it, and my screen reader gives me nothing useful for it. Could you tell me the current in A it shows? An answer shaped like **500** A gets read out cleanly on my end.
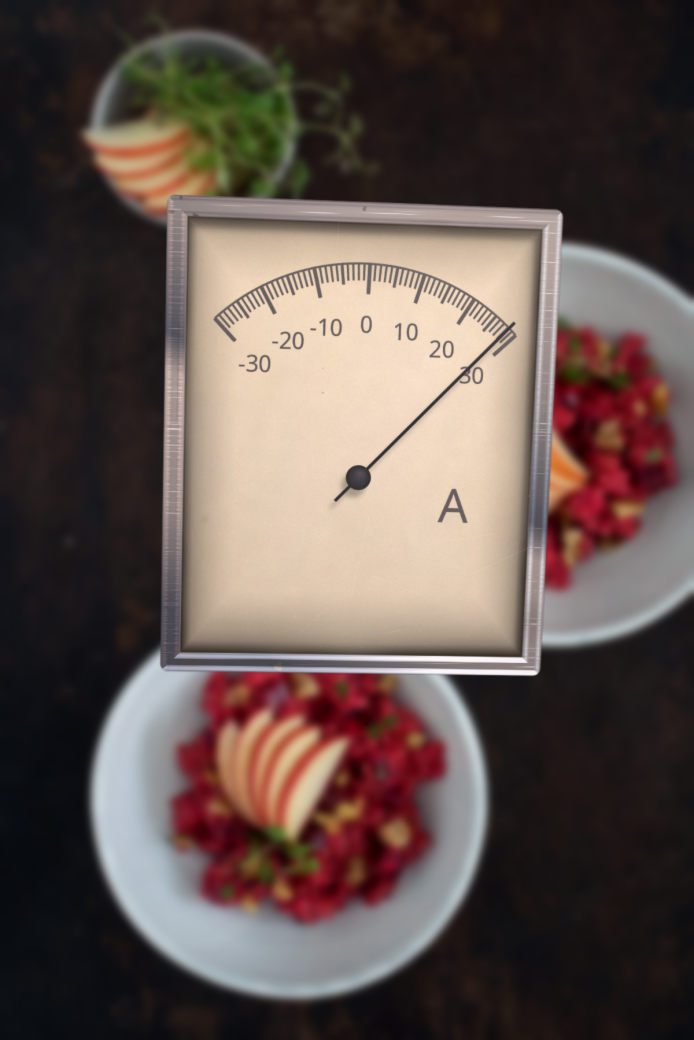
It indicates **28** A
